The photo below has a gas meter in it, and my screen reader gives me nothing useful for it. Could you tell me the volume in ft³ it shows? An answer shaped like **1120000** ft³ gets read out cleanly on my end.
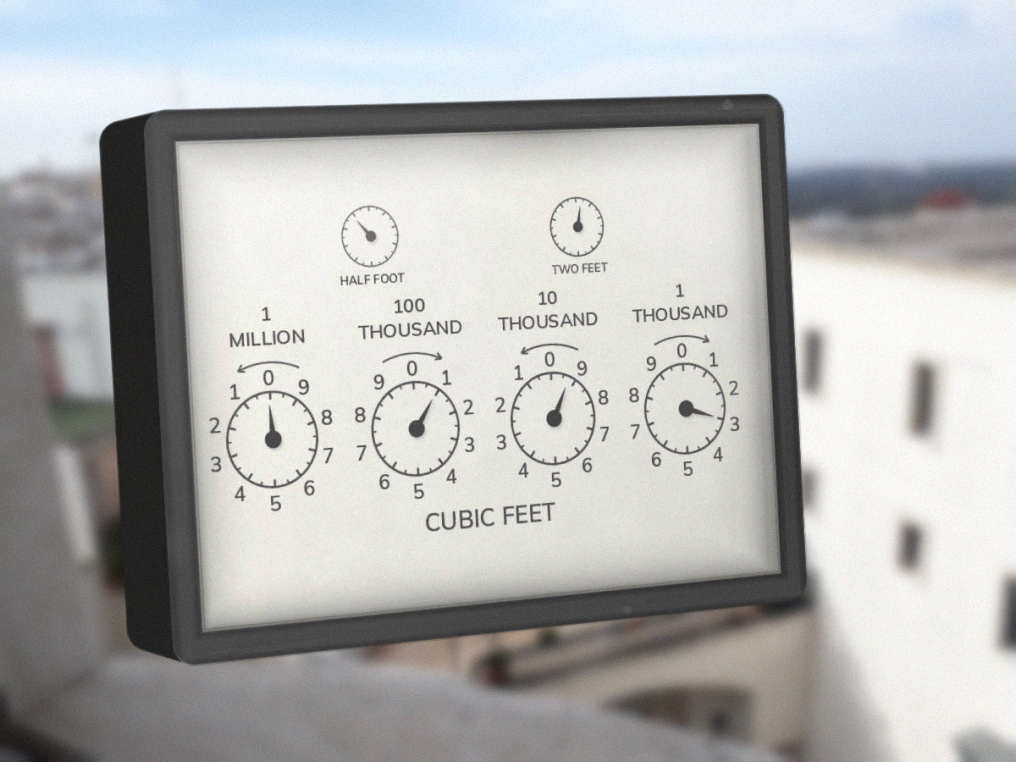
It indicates **9300** ft³
